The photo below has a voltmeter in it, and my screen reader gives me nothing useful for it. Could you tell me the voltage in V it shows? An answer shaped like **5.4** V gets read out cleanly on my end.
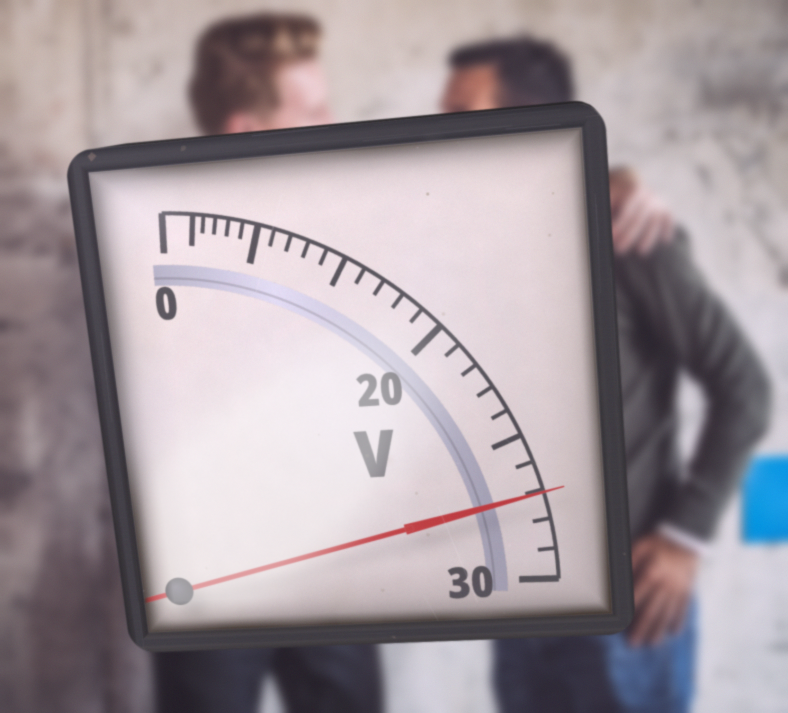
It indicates **27** V
